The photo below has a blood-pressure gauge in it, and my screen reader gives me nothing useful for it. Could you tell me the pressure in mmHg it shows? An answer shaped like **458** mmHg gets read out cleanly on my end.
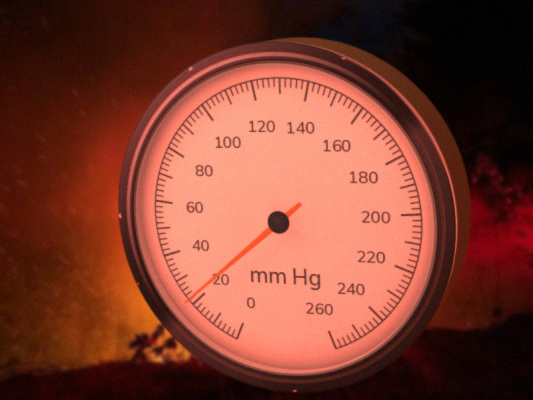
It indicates **22** mmHg
